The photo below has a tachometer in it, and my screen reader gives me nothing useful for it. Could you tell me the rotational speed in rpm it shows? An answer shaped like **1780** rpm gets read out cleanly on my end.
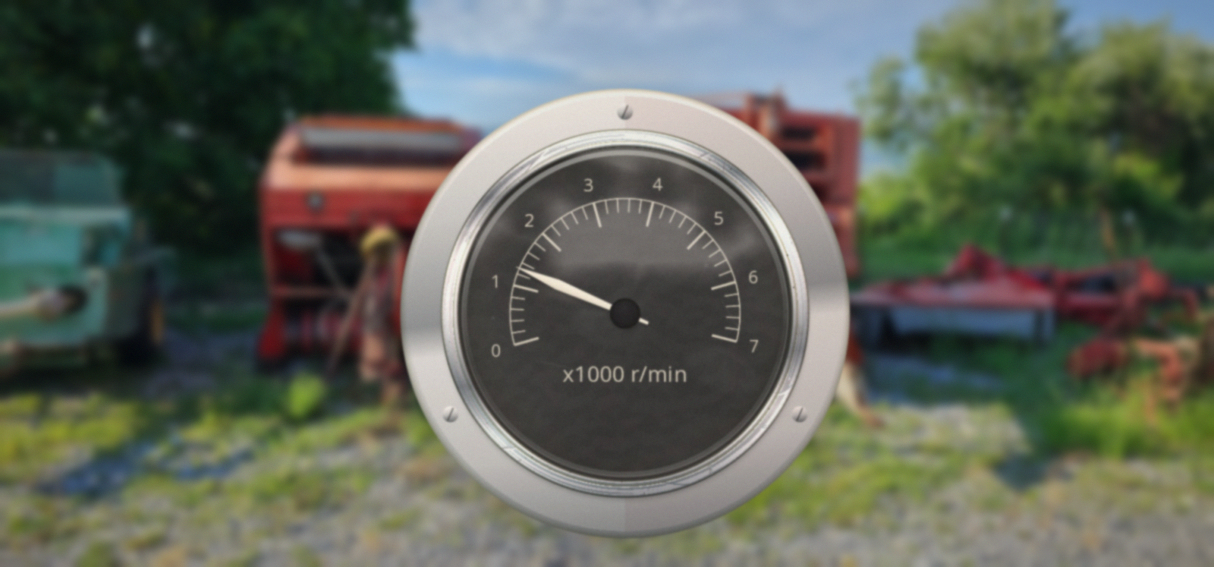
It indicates **1300** rpm
